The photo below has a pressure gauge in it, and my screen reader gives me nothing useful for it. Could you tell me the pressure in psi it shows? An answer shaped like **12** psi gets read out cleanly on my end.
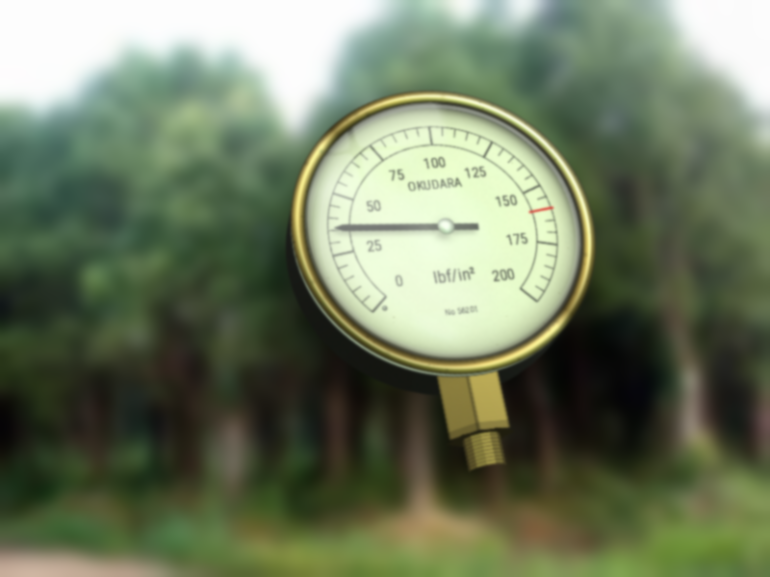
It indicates **35** psi
